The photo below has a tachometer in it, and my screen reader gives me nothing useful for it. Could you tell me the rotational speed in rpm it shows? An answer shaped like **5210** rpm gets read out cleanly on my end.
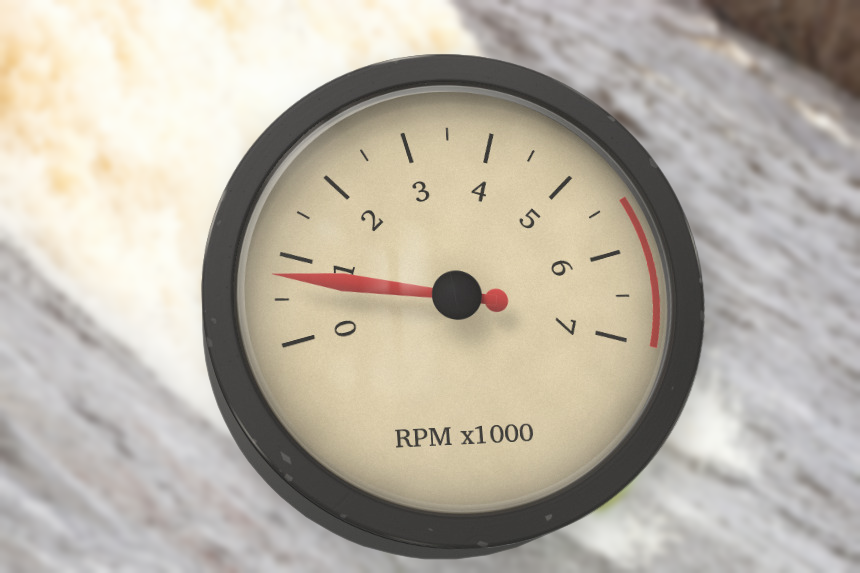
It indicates **750** rpm
